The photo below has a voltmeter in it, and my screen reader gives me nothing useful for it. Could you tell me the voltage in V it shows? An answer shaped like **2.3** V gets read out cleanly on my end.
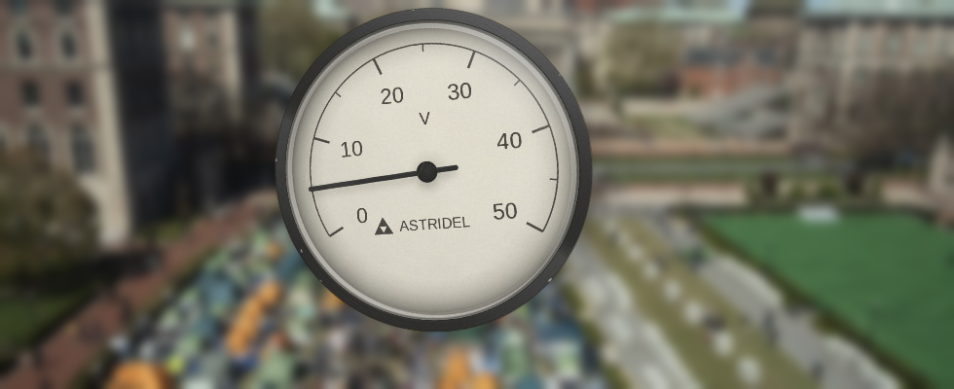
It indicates **5** V
